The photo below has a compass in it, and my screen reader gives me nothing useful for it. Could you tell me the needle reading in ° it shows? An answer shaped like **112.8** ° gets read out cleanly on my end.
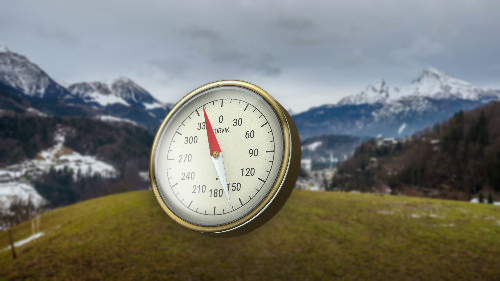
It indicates **340** °
